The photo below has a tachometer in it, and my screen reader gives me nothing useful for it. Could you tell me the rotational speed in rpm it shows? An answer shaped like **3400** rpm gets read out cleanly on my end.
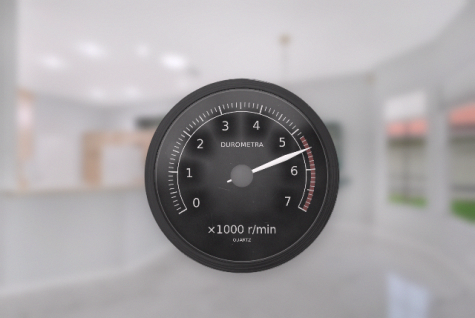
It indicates **5500** rpm
